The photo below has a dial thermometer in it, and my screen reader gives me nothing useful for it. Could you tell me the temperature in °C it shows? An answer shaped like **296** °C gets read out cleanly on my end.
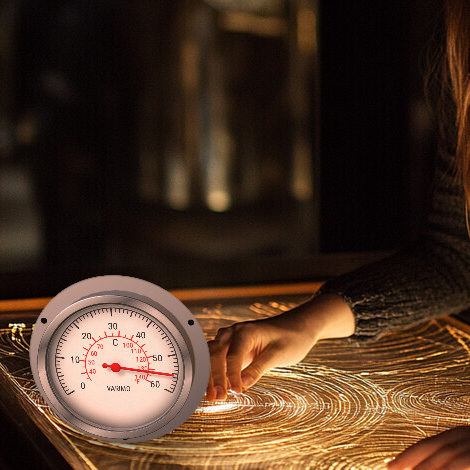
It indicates **55** °C
